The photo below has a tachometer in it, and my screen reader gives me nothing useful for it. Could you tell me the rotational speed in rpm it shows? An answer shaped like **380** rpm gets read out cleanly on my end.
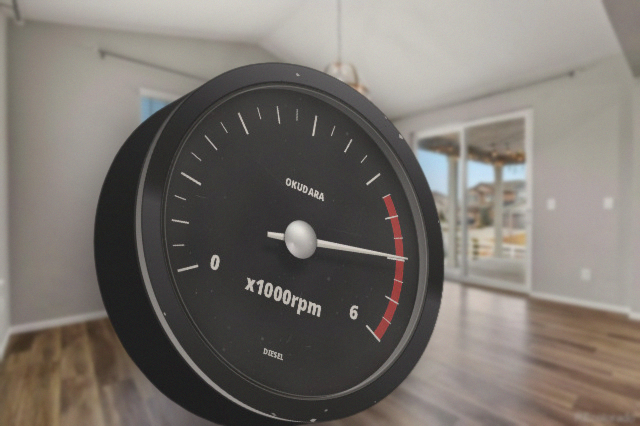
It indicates **5000** rpm
